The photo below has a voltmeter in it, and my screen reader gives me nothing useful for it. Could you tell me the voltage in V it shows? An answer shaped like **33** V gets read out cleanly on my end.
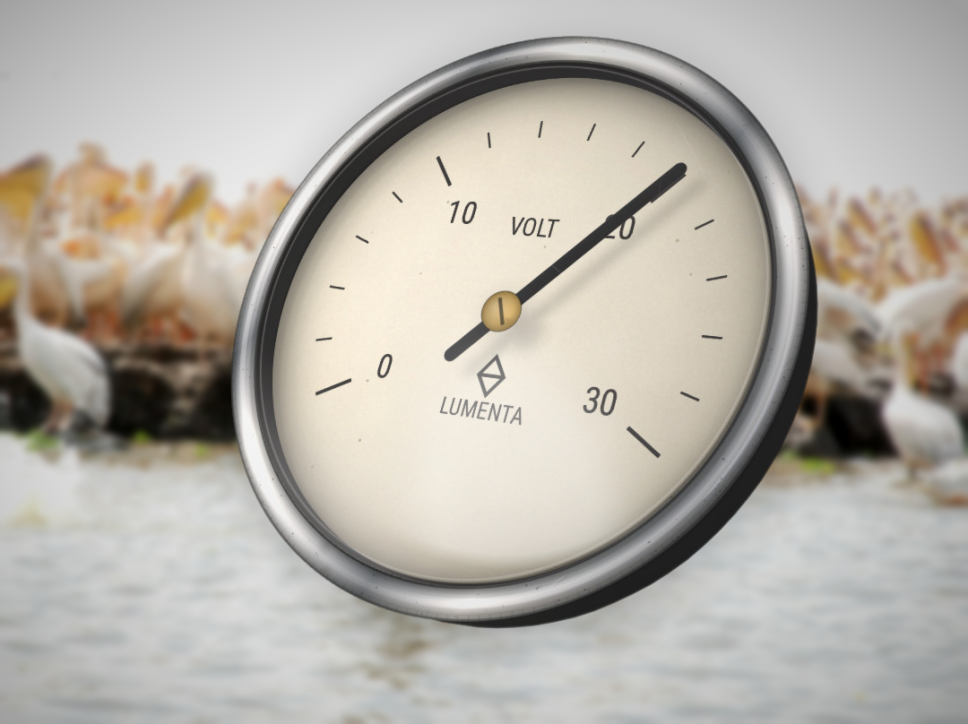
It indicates **20** V
